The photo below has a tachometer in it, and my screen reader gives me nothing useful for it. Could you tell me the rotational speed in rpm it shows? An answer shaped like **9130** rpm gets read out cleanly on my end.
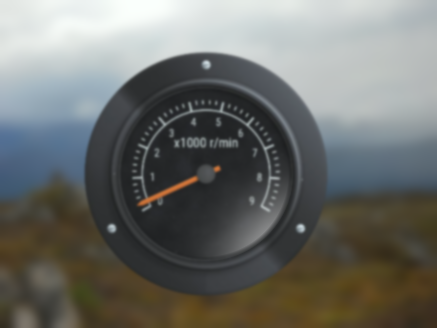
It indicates **200** rpm
